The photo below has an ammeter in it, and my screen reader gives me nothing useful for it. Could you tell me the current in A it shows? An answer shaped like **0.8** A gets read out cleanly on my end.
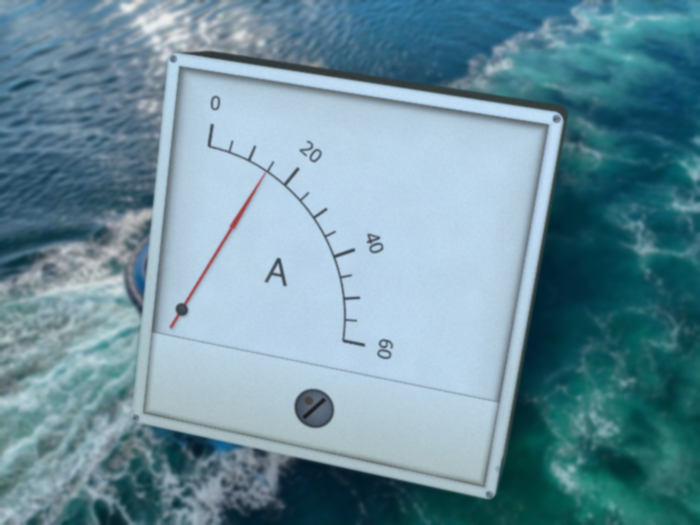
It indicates **15** A
